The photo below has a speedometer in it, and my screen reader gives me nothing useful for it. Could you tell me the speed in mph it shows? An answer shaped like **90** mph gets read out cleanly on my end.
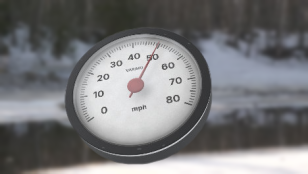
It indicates **50** mph
